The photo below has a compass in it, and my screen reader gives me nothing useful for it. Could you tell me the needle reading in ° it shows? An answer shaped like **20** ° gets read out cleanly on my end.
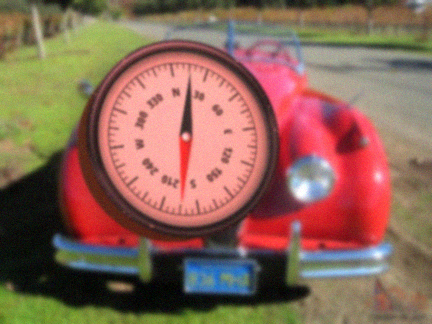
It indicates **195** °
